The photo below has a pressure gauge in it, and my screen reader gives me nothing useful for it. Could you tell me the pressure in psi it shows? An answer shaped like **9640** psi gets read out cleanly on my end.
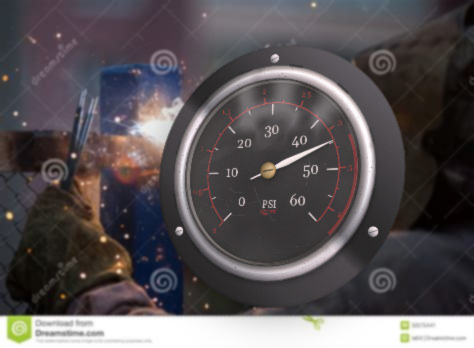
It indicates **45** psi
